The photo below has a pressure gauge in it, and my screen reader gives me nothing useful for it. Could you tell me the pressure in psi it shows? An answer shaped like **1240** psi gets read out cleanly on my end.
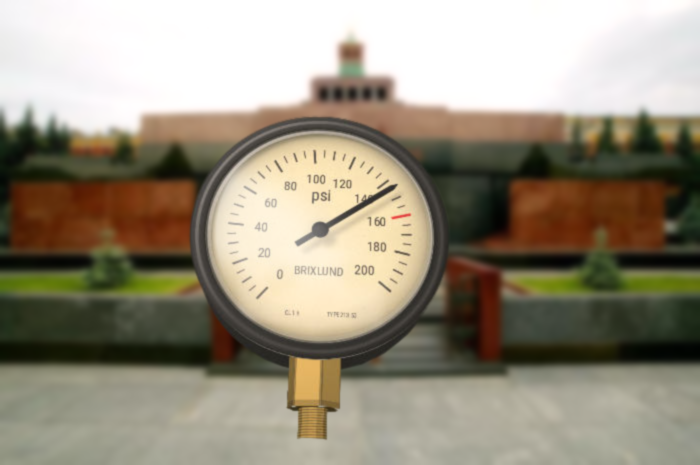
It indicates **145** psi
